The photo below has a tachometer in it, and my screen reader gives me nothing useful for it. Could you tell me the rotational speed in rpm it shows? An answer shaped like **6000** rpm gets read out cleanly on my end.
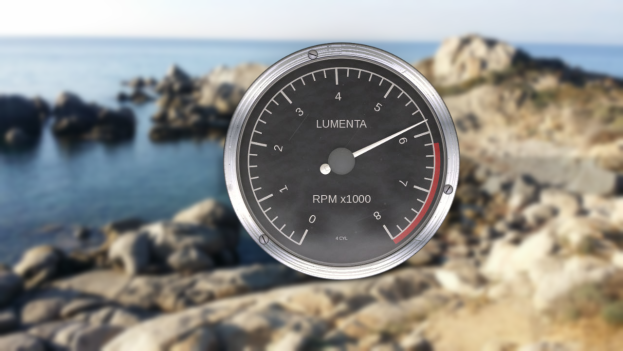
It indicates **5800** rpm
